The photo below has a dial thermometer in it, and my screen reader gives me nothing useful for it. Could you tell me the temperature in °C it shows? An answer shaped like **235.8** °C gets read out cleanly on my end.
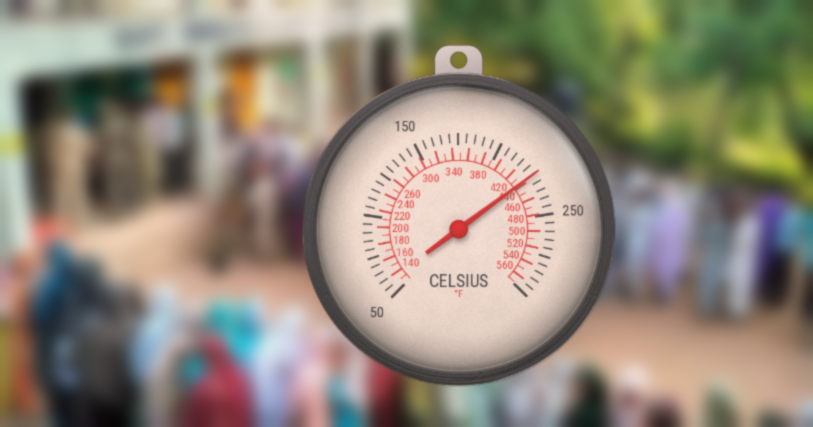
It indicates **225** °C
